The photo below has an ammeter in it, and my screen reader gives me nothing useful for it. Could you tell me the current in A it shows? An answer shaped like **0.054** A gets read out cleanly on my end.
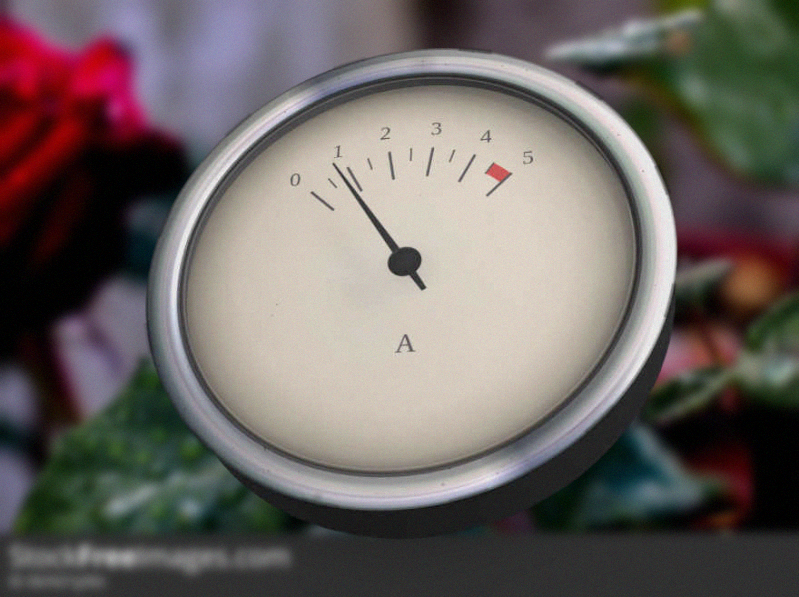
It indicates **0.75** A
